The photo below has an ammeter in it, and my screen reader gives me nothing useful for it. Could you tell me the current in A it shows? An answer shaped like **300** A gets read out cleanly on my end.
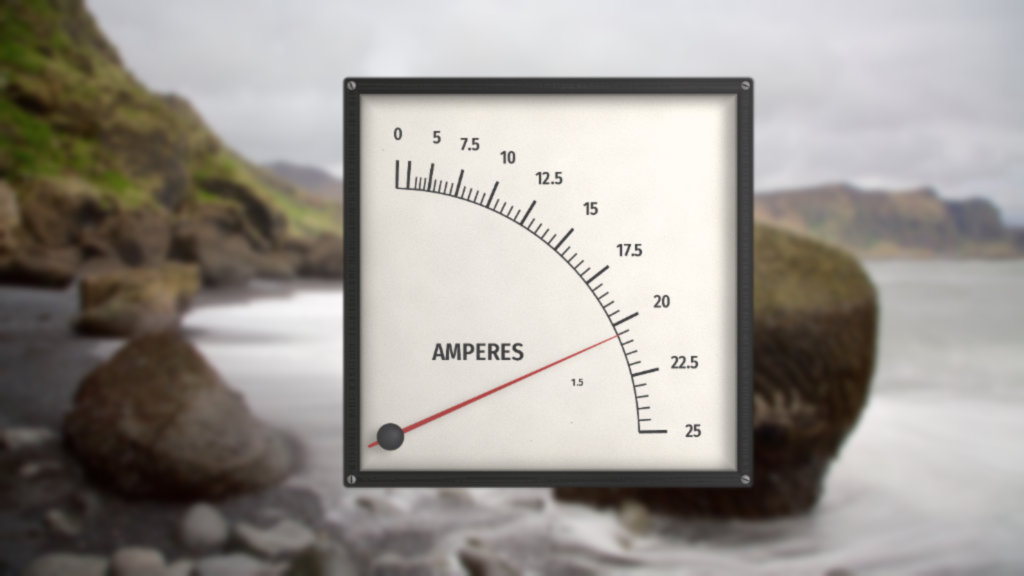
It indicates **20.5** A
